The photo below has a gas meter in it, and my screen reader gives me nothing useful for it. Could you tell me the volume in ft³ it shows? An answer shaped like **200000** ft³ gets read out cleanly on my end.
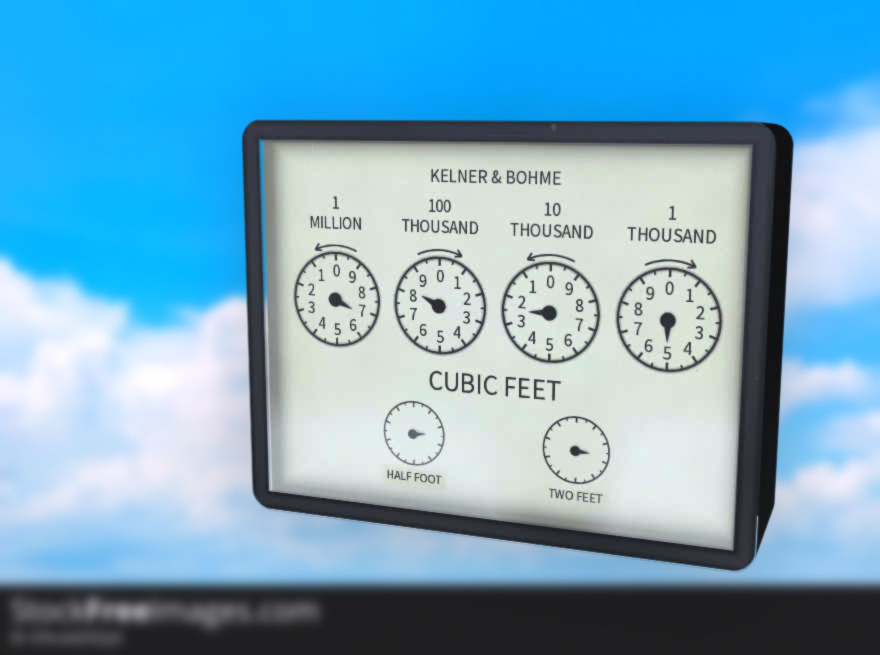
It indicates **682500** ft³
